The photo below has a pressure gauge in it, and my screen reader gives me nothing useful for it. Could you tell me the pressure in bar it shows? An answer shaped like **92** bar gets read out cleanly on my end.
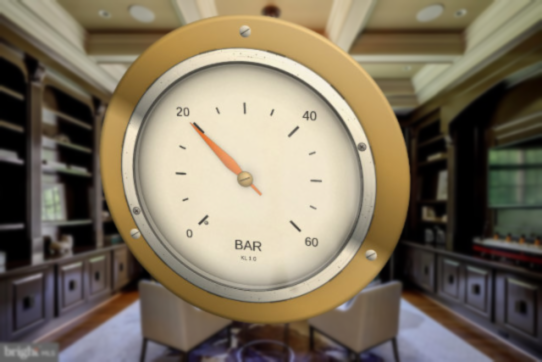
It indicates **20** bar
